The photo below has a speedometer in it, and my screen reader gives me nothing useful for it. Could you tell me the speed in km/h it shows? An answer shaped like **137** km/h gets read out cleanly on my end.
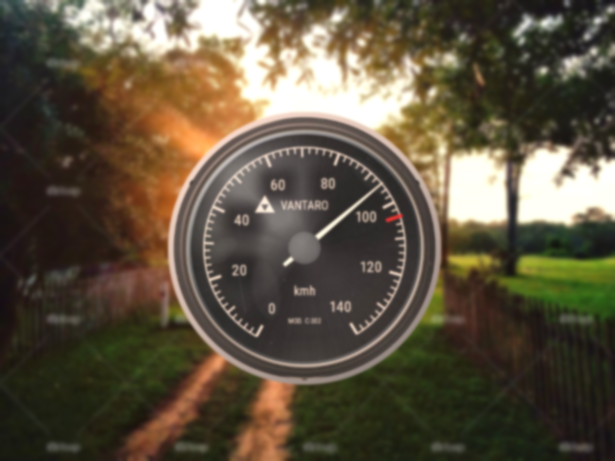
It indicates **94** km/h
